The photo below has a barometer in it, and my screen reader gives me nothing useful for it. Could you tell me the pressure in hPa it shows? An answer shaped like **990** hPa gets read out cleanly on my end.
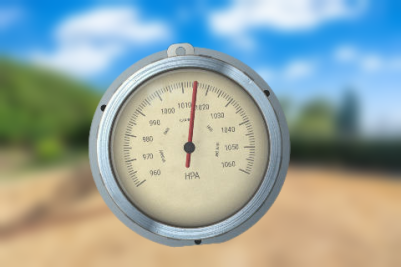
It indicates **1015** hPa
